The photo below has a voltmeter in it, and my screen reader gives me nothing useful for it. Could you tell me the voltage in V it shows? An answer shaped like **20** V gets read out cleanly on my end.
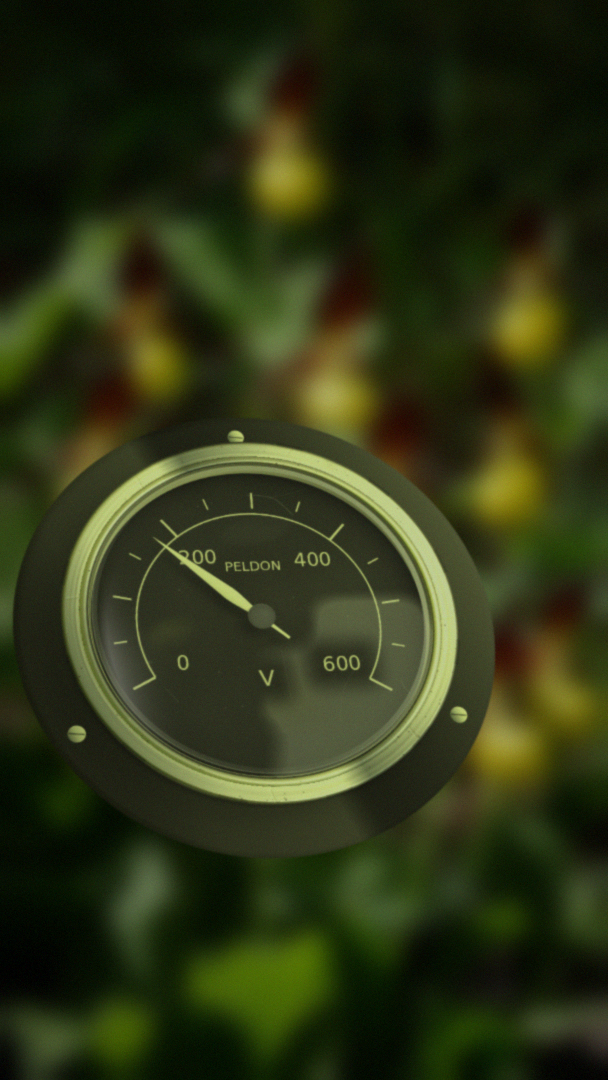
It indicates **175** V
